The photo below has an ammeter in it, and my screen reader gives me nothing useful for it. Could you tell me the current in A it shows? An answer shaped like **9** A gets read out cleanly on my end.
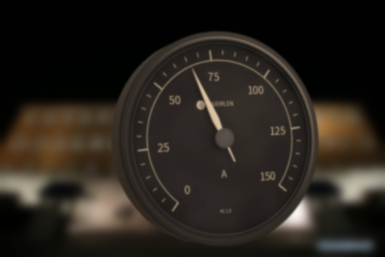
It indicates **65** A
